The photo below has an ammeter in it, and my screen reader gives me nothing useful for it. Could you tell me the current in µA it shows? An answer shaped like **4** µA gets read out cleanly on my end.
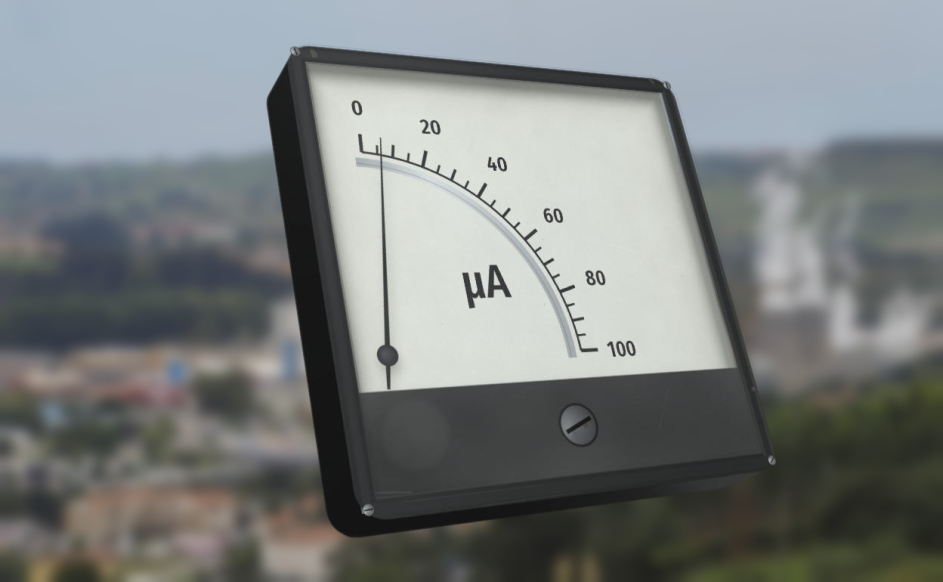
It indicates **5** µA
